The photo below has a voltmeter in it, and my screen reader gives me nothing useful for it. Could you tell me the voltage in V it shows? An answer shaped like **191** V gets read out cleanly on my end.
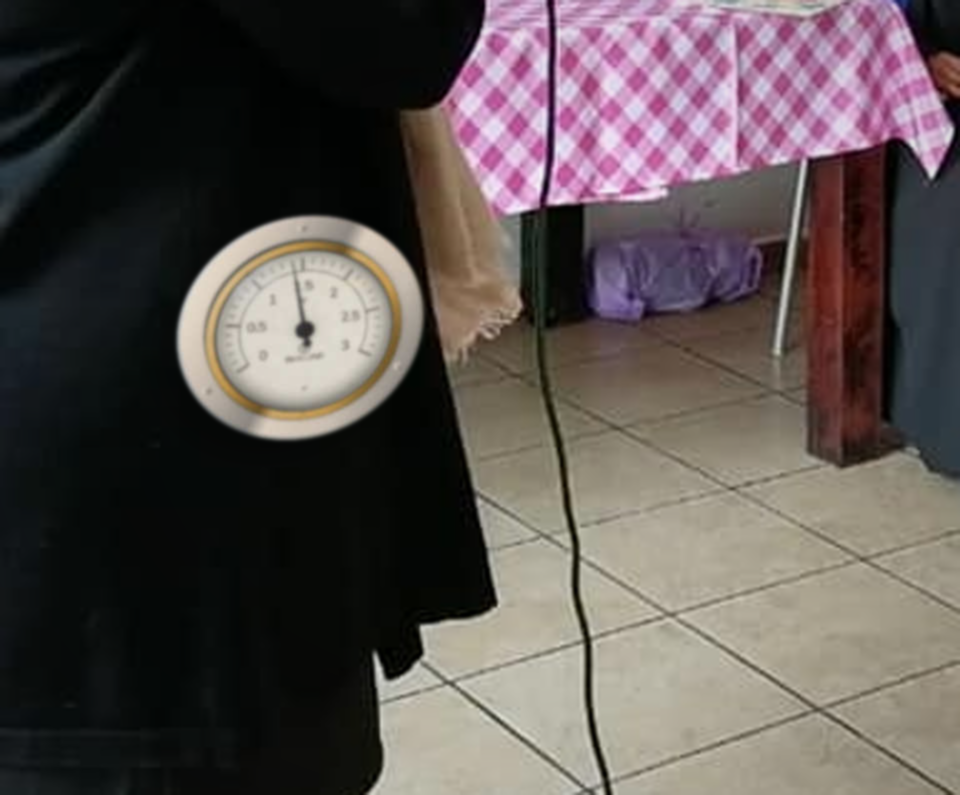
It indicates **1.4** V
